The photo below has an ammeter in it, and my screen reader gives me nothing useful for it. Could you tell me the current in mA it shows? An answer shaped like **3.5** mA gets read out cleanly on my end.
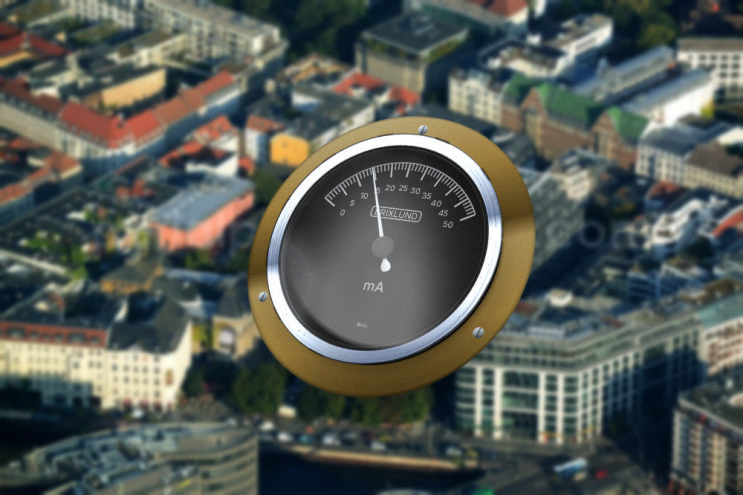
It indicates **15** mA
